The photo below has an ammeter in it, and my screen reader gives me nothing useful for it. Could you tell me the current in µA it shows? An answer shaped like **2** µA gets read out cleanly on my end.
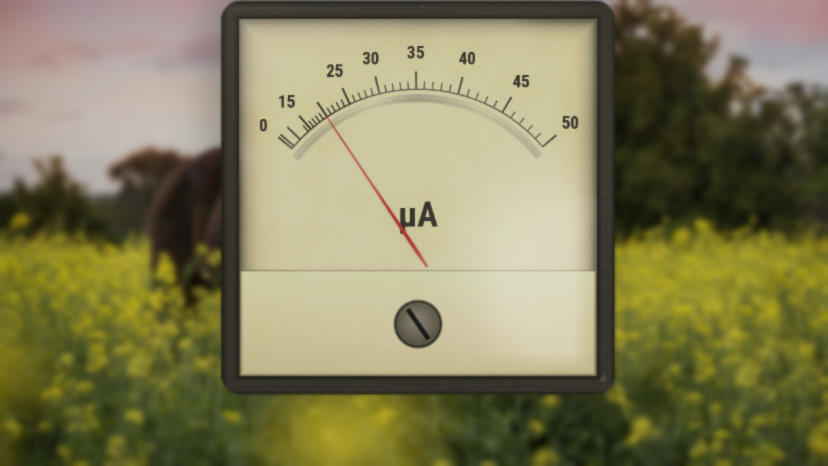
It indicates **20** µA
